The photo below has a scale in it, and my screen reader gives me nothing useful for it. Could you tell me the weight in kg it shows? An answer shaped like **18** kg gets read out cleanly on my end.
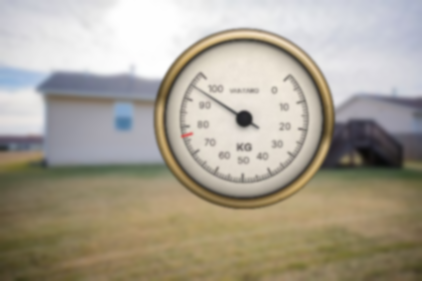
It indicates **95** kg
